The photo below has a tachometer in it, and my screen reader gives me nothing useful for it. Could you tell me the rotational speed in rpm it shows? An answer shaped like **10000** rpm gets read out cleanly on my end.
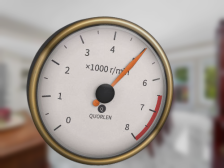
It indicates **5000** rpm
